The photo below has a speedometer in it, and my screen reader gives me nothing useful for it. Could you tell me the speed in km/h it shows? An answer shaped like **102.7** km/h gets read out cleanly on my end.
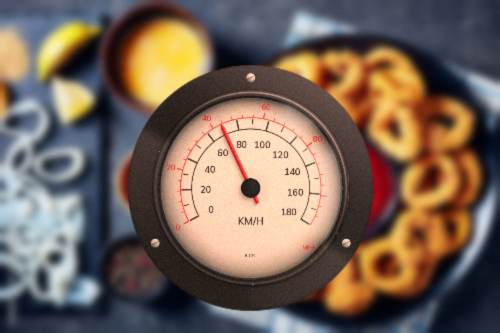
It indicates **70** km/h
